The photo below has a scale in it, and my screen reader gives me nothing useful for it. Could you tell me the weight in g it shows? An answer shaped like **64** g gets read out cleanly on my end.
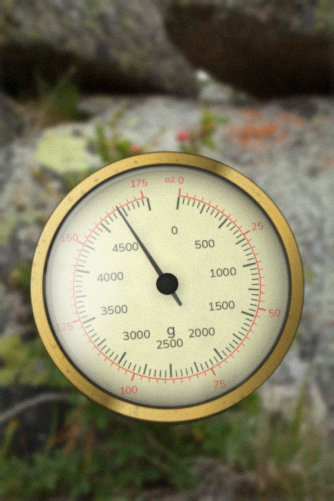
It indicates **4700** g
